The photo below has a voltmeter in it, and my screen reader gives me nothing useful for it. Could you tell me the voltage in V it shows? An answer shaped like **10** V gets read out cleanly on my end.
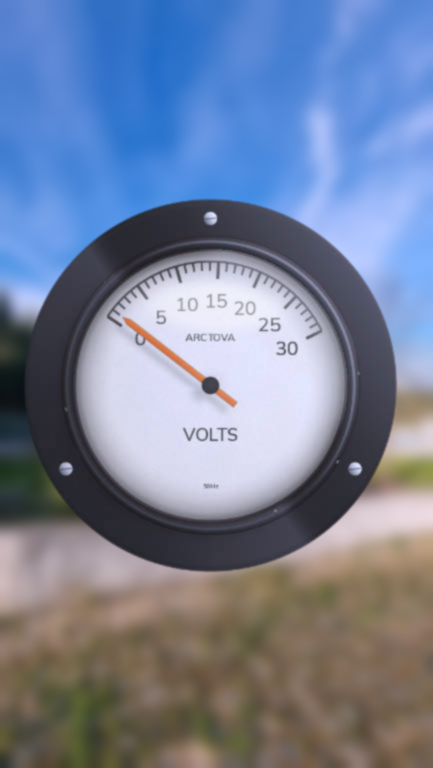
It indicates **1** V
